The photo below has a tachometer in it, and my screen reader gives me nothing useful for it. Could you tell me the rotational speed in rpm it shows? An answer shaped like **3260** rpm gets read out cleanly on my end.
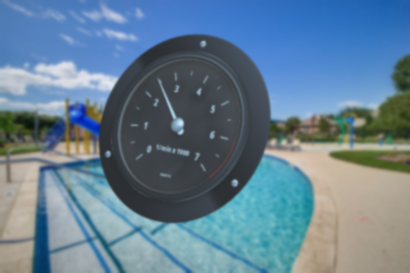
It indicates **2500** rpm
